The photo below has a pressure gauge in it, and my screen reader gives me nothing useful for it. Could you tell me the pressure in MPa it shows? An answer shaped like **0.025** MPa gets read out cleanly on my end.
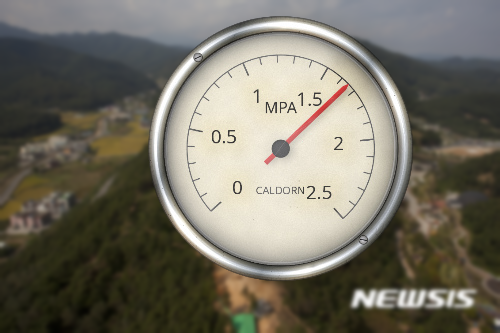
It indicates **1.65** MPa
